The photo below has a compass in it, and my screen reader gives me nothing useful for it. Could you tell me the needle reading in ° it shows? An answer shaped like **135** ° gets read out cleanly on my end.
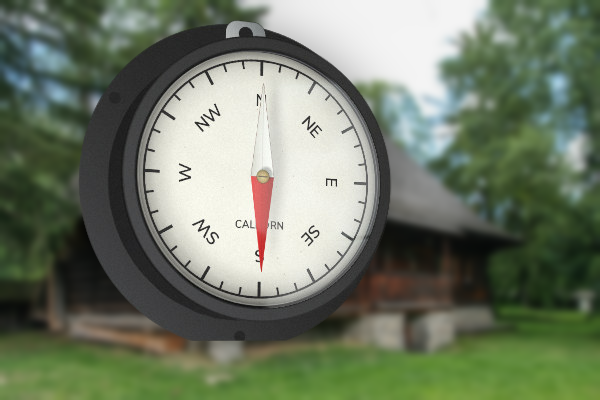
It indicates **180** °
